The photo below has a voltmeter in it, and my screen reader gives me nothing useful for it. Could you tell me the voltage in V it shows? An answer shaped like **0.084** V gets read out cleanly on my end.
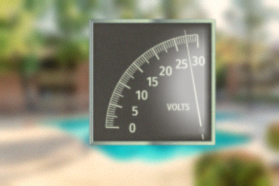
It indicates **27.5** V
